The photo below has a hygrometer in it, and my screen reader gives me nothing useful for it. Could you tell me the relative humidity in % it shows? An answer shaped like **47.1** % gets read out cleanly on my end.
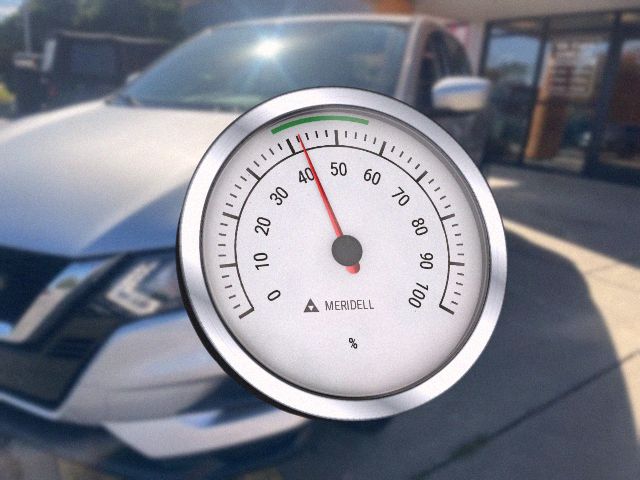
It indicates **42** %
